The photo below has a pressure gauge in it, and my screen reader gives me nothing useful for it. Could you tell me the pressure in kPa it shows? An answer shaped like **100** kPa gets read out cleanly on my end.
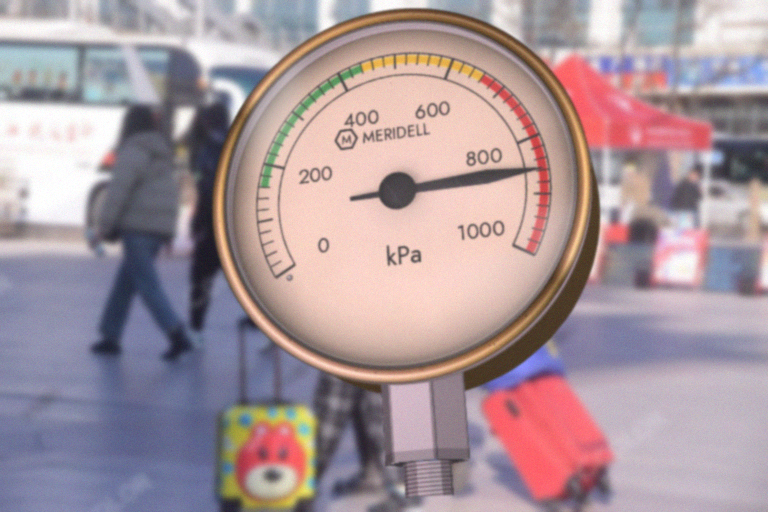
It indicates **860** kPa
